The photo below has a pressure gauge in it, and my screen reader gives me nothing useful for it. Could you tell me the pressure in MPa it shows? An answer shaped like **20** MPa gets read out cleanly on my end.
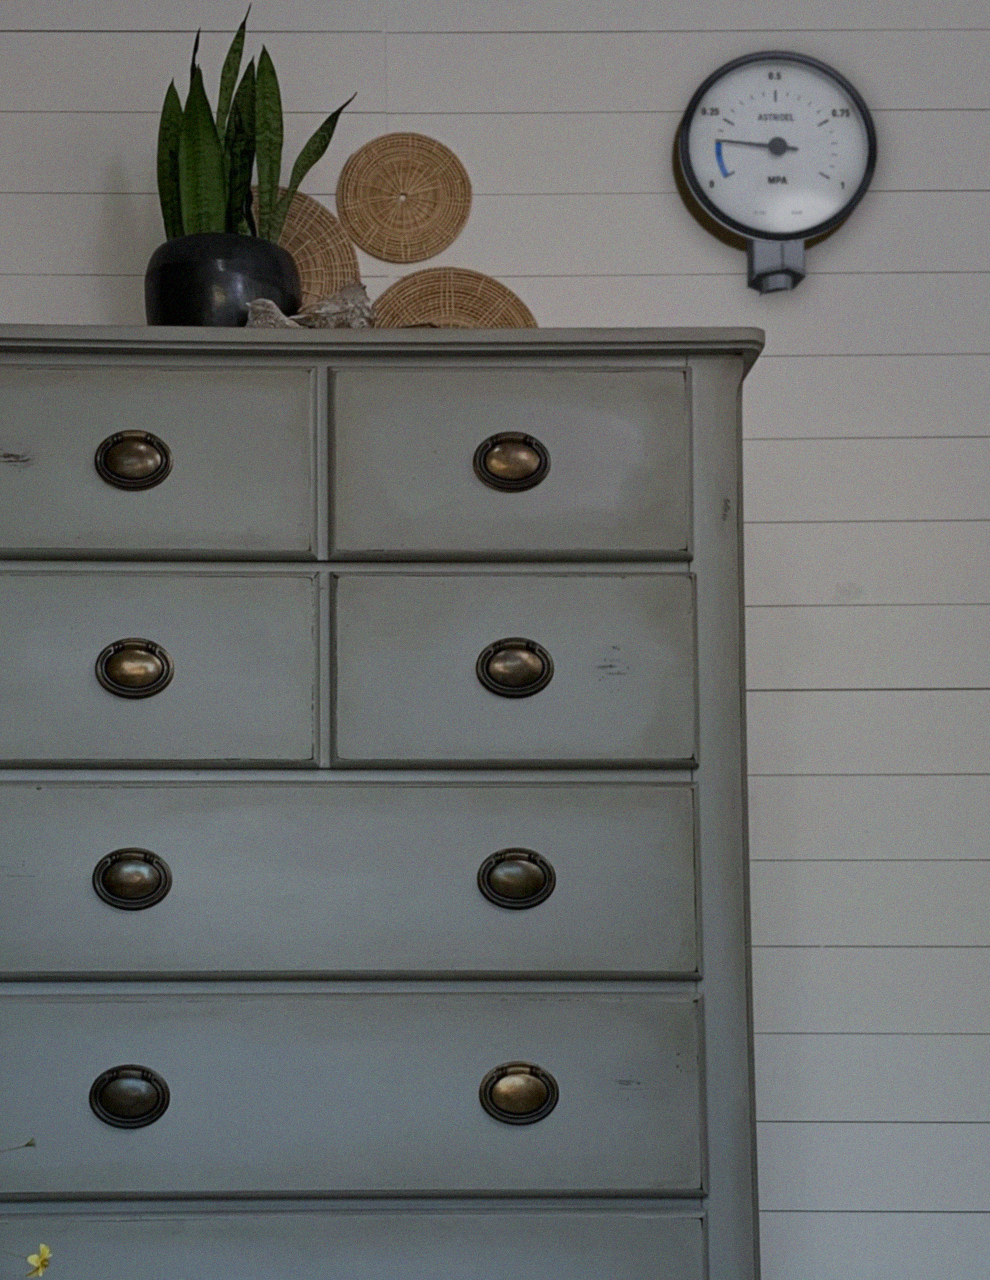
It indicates **0.15** MPa
